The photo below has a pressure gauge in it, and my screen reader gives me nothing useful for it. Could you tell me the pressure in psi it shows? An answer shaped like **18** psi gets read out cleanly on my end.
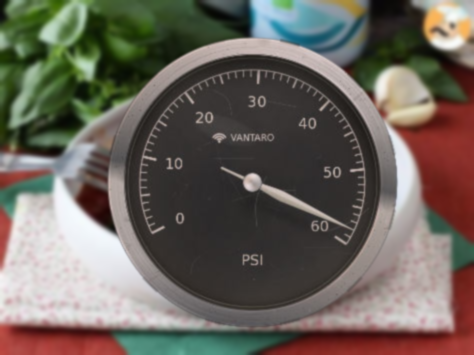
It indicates **58** psi
